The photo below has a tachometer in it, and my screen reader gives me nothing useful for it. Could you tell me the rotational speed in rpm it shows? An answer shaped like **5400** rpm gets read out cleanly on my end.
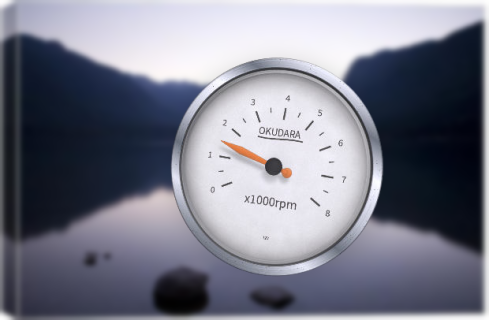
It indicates **1500** rpm
